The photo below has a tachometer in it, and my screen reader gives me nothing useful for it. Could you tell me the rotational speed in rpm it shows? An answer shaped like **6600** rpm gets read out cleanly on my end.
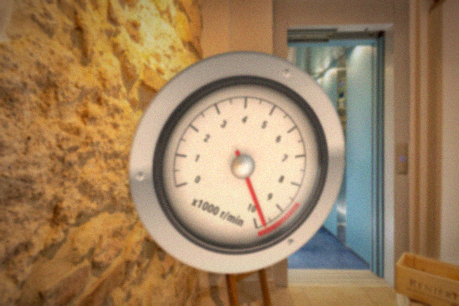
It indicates **9750** rpm
